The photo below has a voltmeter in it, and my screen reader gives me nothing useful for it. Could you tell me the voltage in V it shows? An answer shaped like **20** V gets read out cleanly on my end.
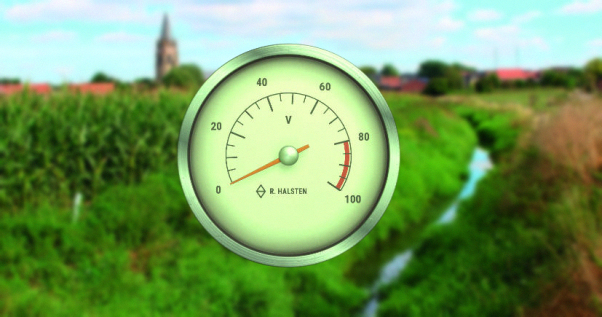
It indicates **0** V
